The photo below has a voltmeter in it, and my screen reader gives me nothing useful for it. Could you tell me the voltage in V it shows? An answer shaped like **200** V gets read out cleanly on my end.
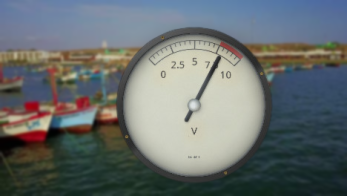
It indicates **8** V
